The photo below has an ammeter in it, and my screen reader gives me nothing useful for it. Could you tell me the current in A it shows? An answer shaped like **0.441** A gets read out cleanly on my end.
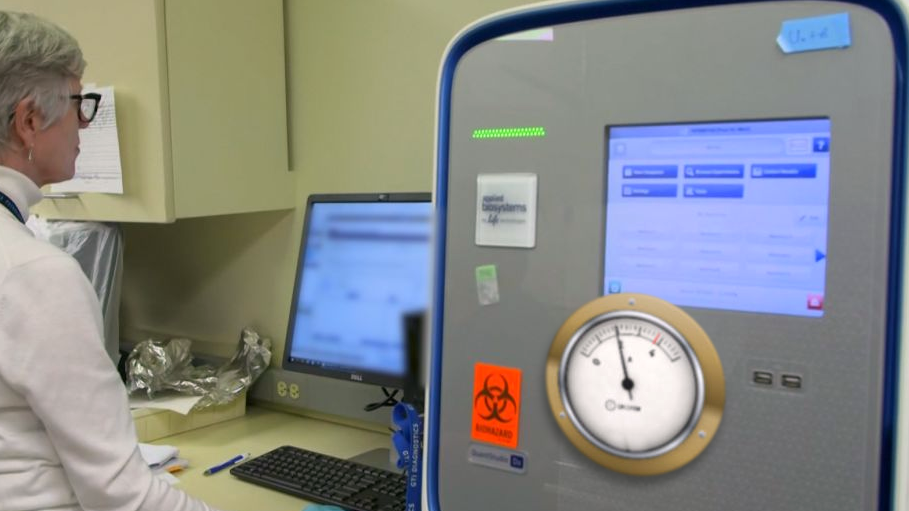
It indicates **2** A
